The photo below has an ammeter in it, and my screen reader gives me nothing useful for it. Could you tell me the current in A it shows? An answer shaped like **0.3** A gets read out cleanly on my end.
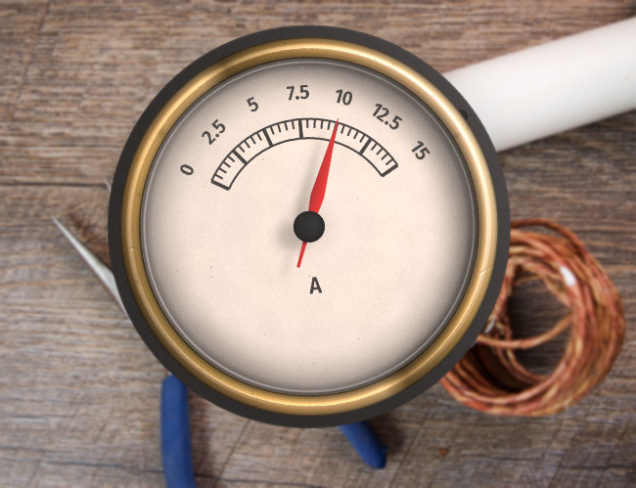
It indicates **10** A
